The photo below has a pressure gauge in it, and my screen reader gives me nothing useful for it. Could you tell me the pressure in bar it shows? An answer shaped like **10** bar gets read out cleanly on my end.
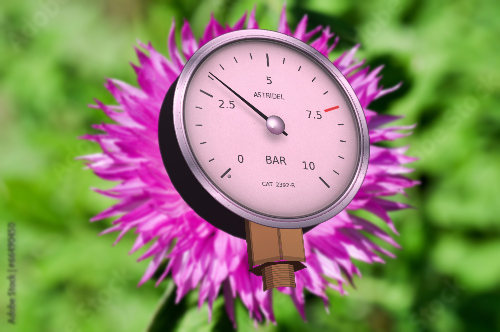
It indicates **3** bar
